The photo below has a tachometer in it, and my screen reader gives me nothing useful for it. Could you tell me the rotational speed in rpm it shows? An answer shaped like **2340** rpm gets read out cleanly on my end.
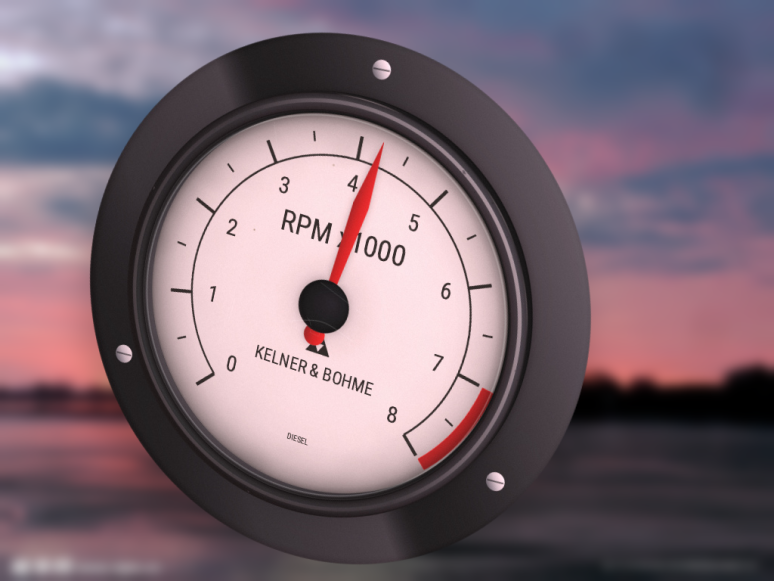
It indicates **4250** rpm
